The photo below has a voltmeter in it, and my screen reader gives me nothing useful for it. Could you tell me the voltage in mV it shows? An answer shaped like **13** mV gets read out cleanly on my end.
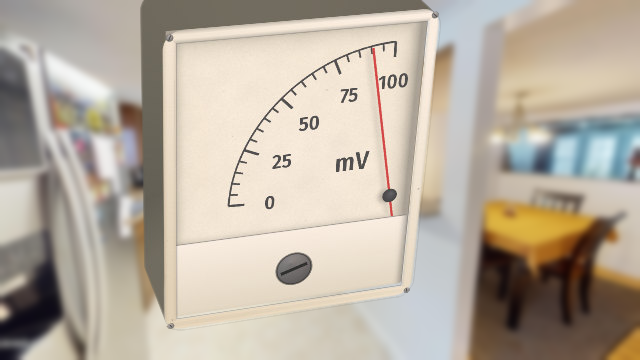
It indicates **90** mV
